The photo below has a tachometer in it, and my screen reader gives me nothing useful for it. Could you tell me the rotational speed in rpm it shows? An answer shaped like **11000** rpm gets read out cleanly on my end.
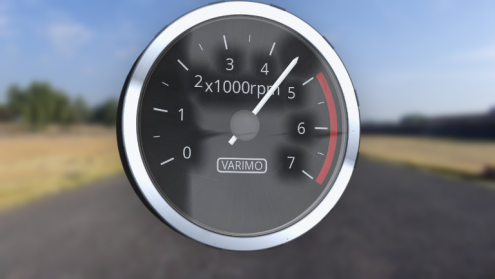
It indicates **4500** rpm
